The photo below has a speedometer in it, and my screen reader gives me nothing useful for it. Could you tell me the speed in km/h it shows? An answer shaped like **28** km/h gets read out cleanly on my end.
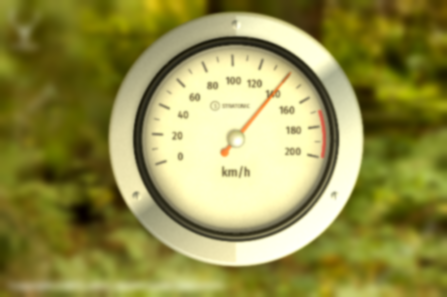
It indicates **140** km/h
